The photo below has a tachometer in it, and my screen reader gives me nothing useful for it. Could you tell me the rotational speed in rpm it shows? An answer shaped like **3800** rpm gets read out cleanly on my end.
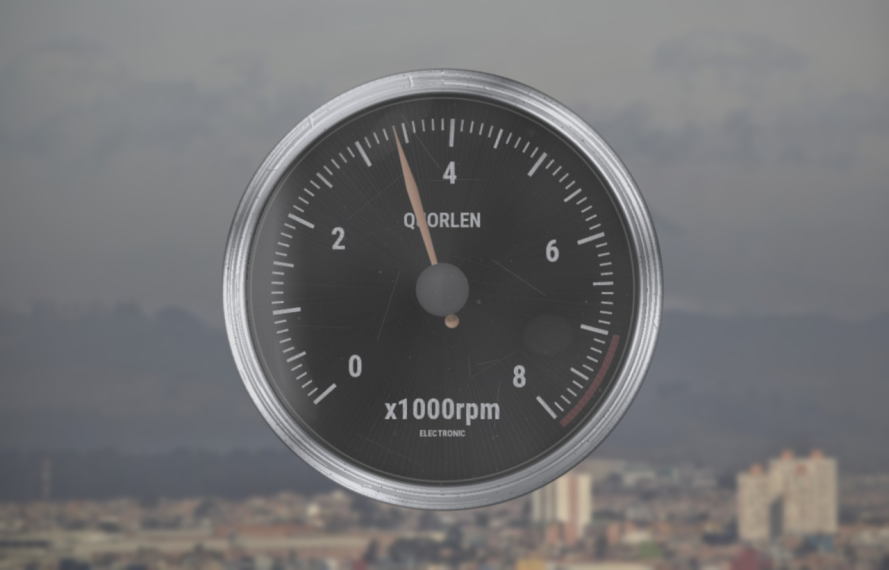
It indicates **3400** rpm
